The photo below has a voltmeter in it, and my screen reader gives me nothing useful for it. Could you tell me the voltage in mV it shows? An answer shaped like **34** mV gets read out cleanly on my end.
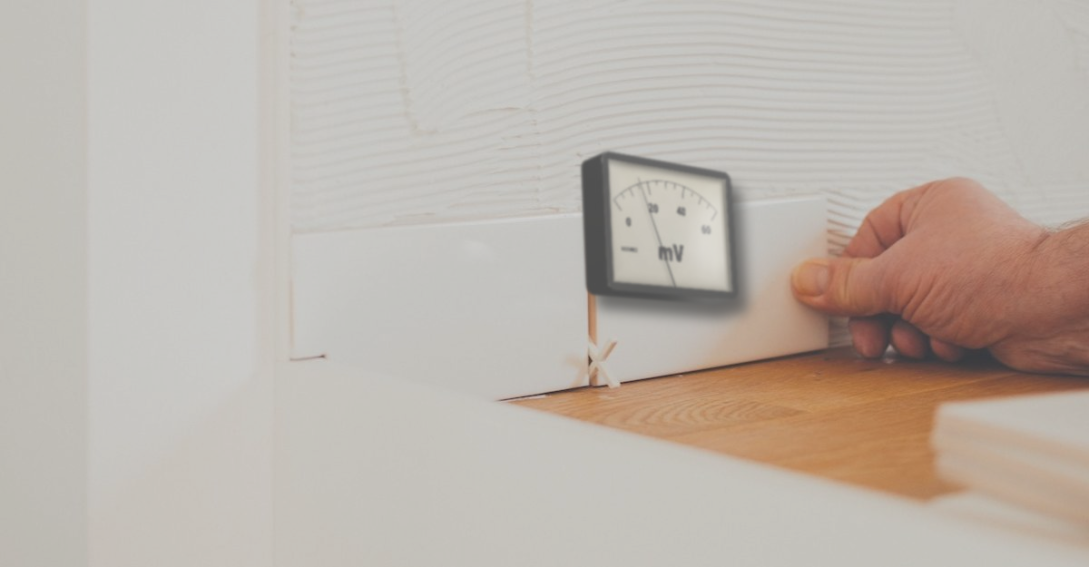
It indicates **15** mV
